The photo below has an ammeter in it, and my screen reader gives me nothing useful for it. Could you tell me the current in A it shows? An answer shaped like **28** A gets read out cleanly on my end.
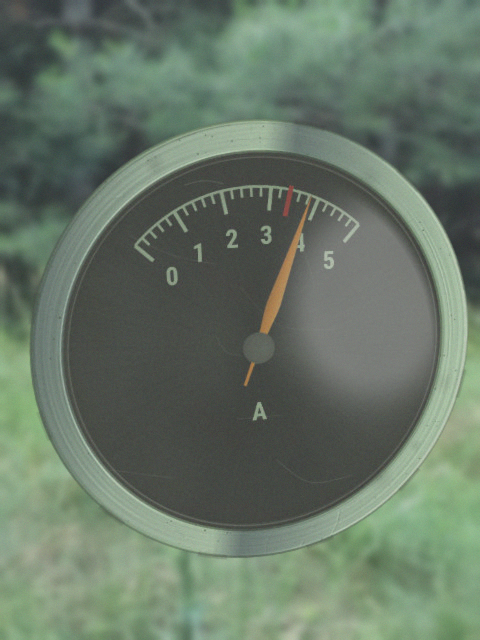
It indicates **3.8** A
